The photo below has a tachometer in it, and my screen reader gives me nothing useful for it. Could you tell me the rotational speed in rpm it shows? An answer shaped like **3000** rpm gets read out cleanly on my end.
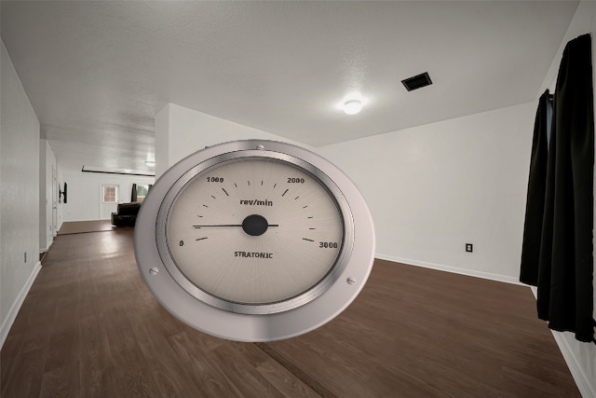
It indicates **200** rpm
